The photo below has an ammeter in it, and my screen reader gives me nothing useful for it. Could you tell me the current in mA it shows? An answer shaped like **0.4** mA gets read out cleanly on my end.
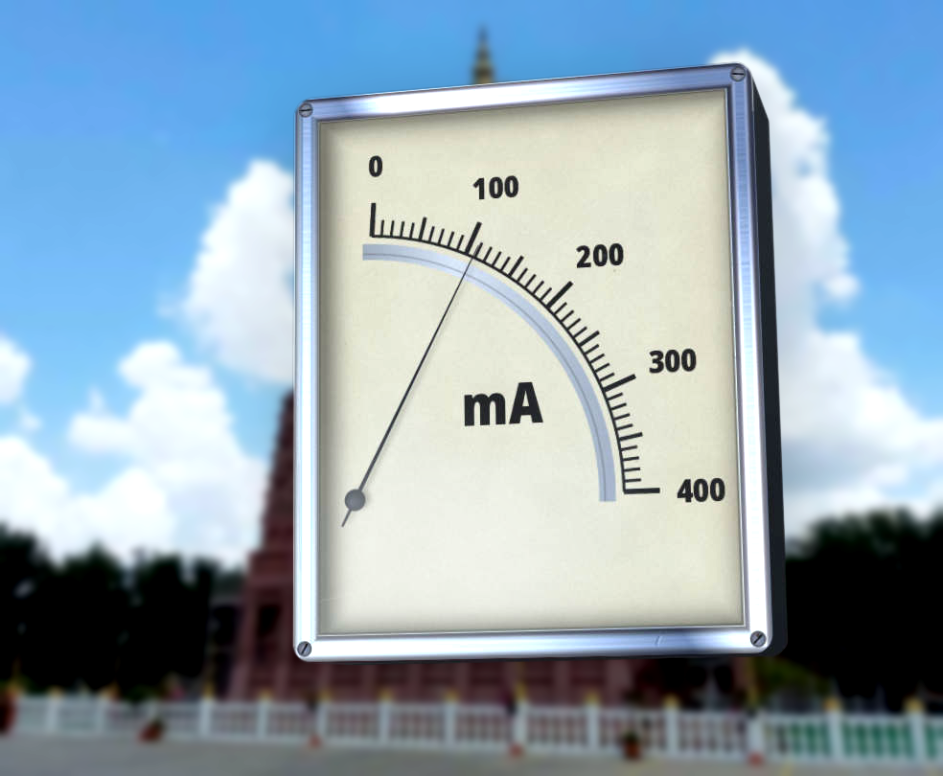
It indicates **110** mA
